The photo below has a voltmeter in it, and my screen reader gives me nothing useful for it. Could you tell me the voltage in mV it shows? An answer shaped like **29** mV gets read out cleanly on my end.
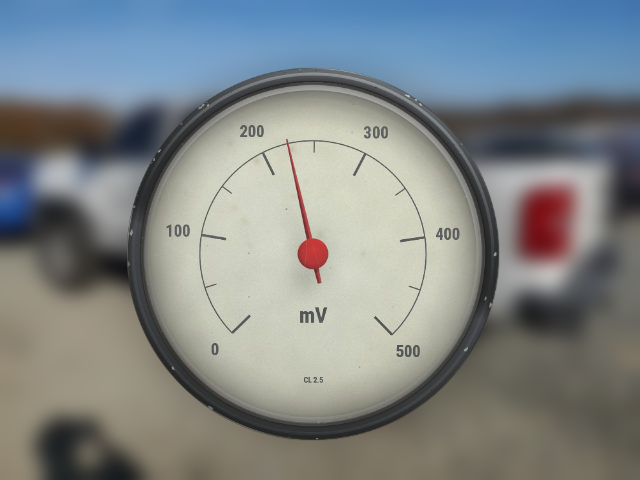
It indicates **225** mV
